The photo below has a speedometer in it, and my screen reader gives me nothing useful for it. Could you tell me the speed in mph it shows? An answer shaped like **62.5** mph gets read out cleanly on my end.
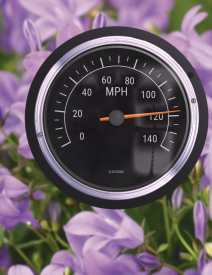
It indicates **117.5** mph
